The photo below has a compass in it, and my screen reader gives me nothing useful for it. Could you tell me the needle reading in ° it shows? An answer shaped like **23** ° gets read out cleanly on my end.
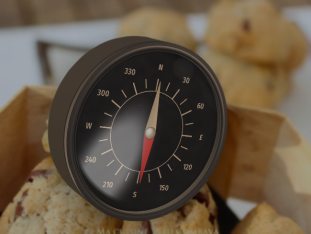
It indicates **180** °
